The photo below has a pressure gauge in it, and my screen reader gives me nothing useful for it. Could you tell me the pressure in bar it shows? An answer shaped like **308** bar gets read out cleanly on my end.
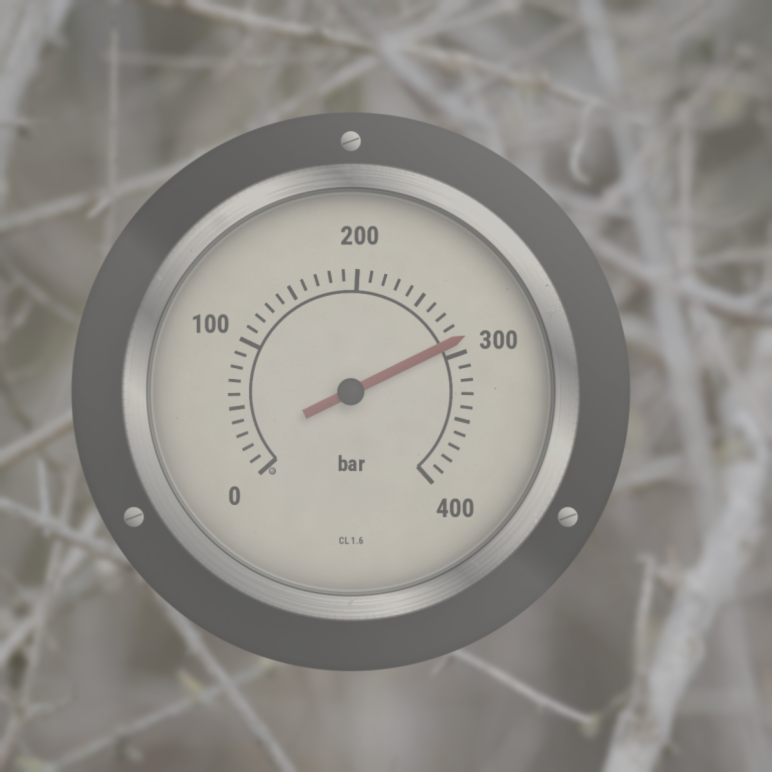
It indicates **290** bar
